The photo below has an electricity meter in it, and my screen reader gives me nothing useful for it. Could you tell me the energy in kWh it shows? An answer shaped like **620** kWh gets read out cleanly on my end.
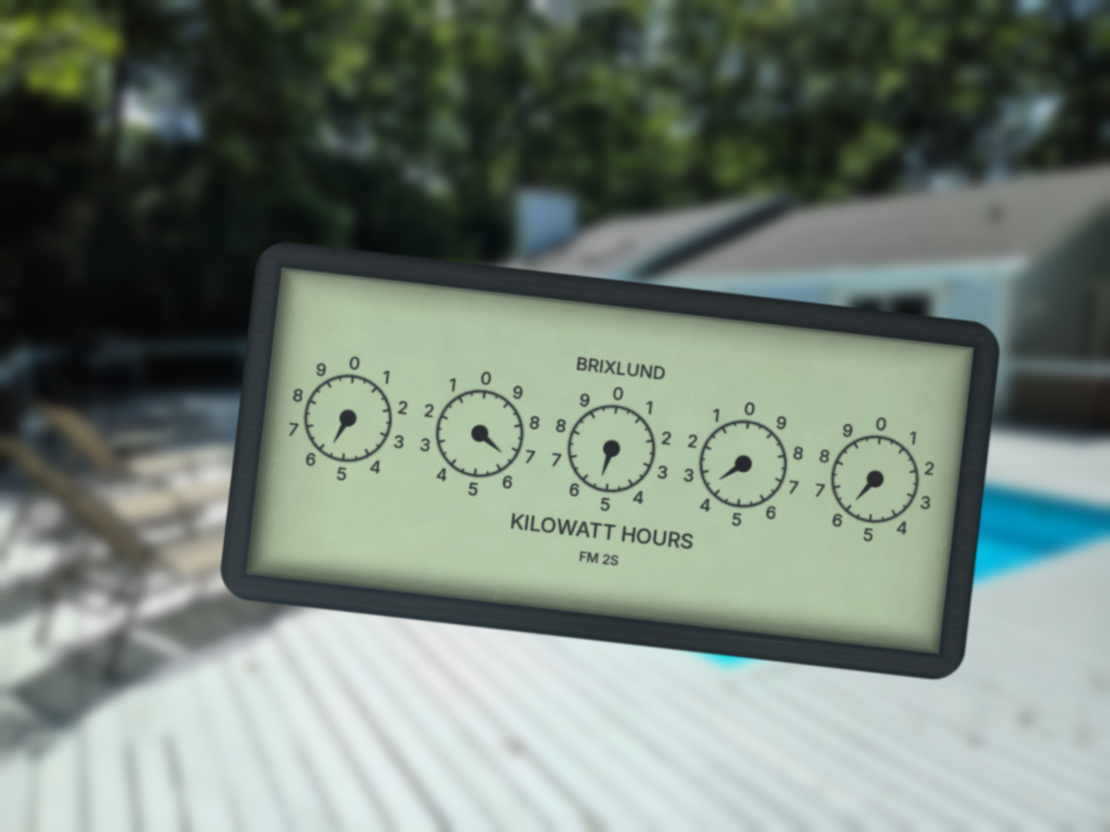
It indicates **56536** kWh
